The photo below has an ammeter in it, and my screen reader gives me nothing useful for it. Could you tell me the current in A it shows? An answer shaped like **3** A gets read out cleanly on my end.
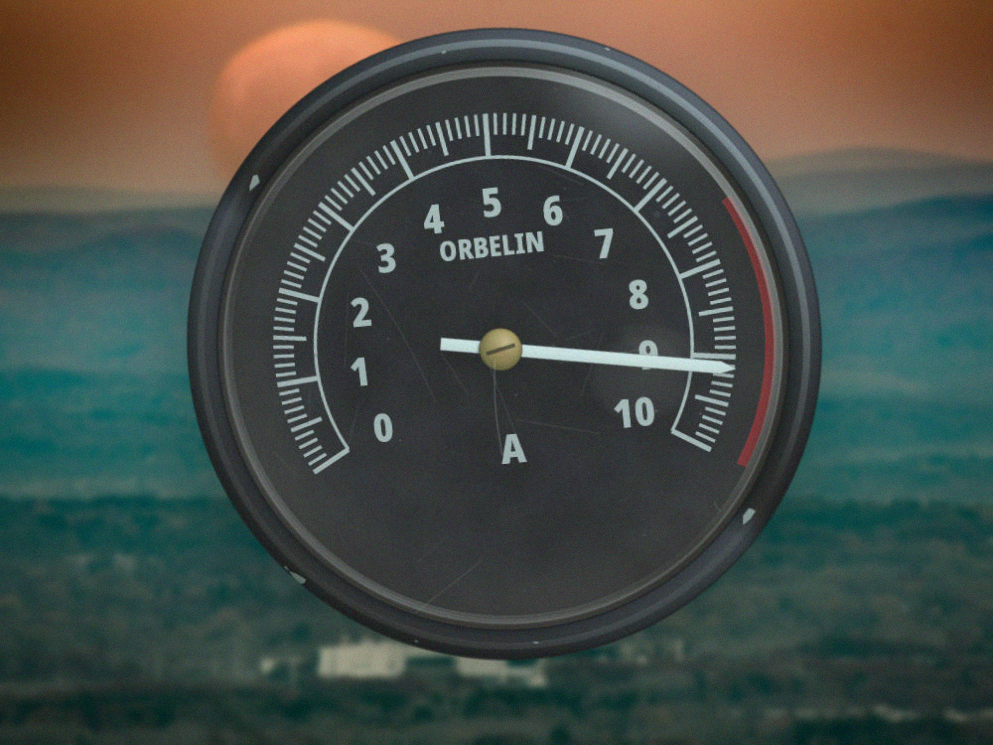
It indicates **9.1** A
